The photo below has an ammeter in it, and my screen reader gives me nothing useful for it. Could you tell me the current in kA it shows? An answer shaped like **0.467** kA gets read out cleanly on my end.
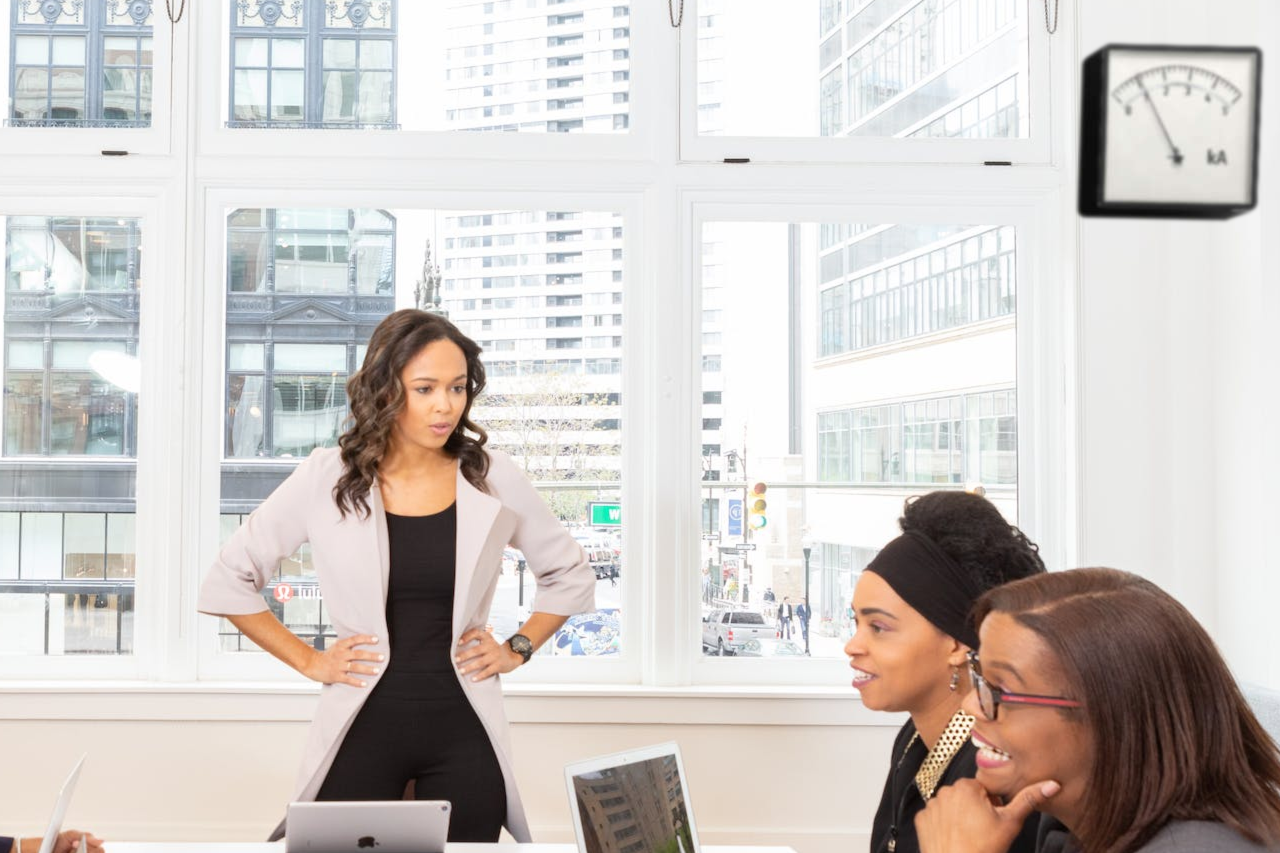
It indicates **1** kA
